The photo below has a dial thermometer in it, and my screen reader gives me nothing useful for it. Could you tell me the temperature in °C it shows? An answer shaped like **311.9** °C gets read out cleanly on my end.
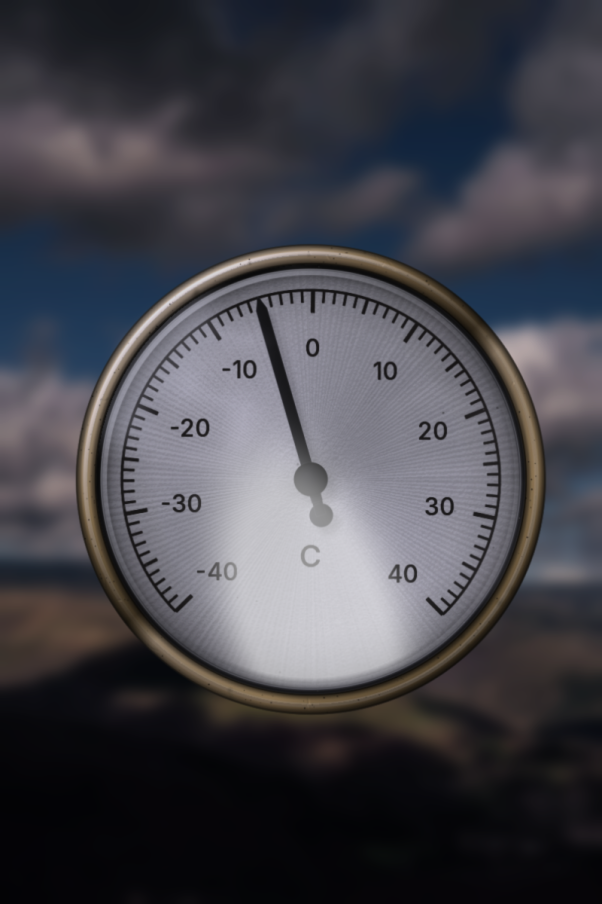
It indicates **-5** °C
